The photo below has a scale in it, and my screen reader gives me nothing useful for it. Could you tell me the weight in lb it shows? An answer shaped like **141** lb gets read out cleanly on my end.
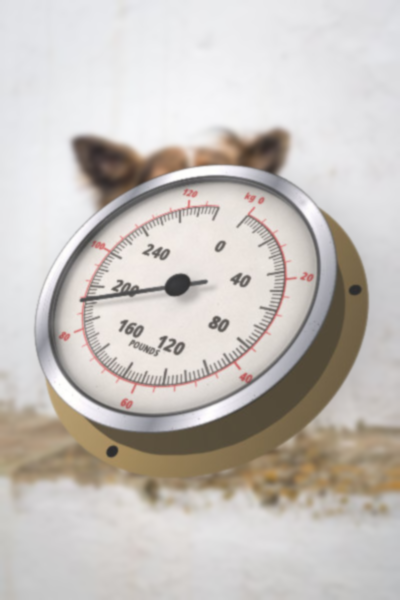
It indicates **190** lb
